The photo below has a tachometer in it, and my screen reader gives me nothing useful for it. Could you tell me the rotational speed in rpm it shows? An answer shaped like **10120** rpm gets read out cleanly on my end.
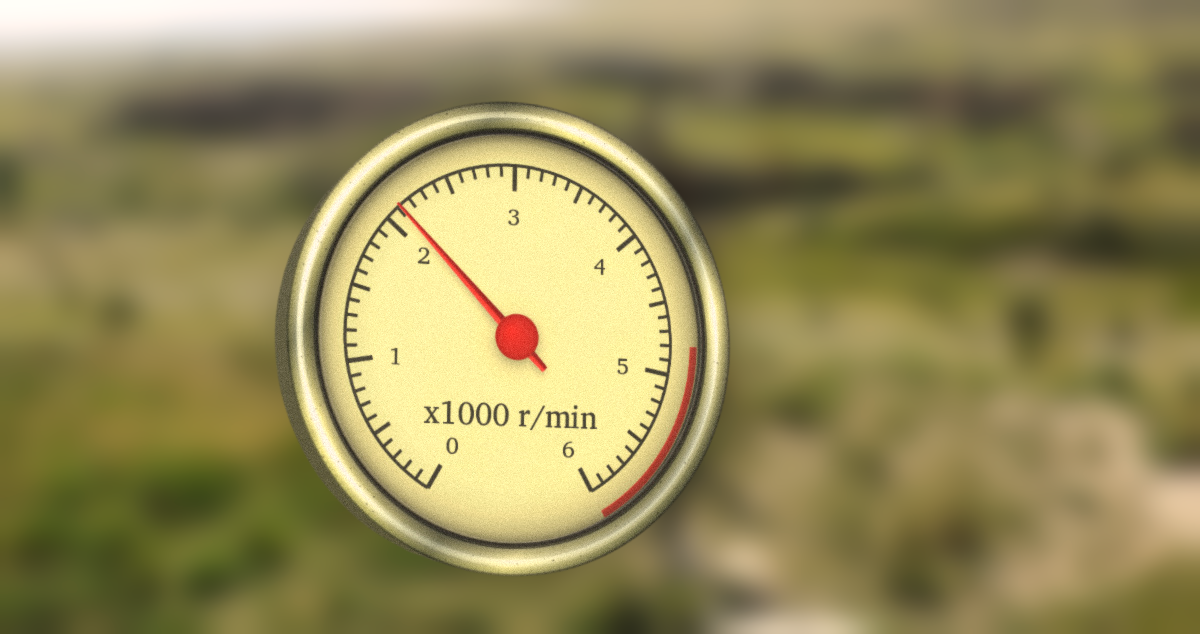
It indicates **2100** rpm
